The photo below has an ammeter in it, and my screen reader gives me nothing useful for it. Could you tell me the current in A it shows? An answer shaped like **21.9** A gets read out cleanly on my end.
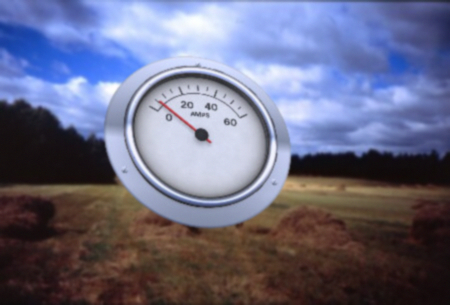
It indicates **5** A
